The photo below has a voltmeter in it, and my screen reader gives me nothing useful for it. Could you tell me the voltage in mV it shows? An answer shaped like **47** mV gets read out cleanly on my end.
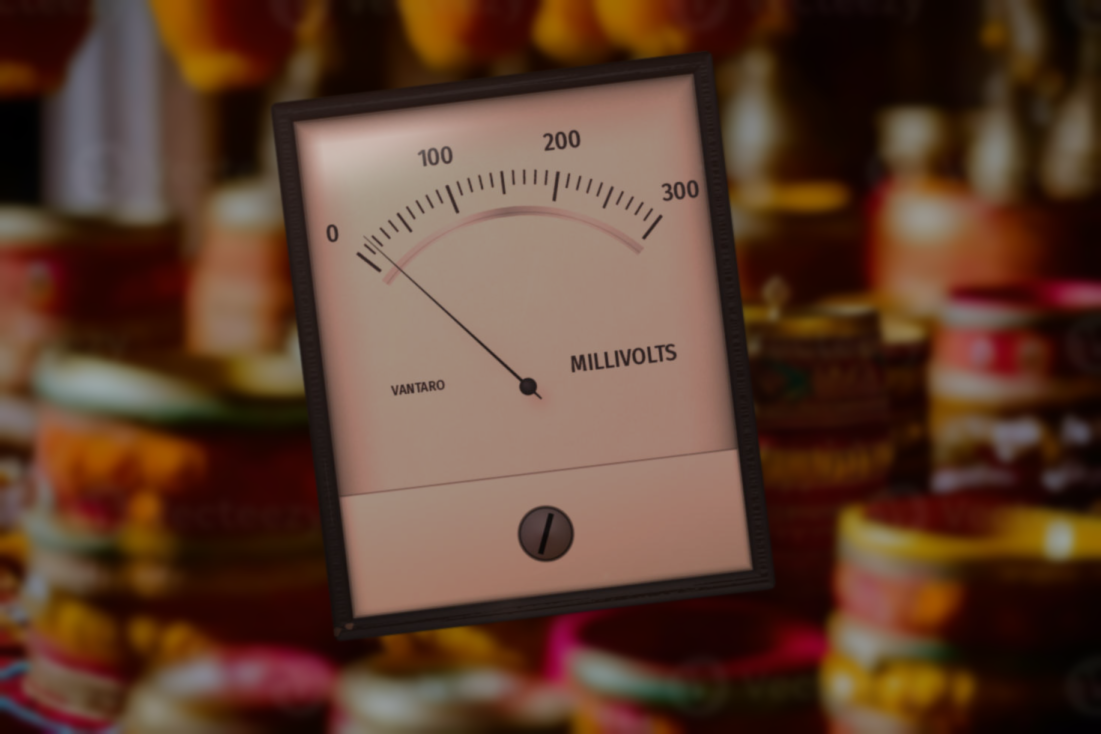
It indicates **15** mV
